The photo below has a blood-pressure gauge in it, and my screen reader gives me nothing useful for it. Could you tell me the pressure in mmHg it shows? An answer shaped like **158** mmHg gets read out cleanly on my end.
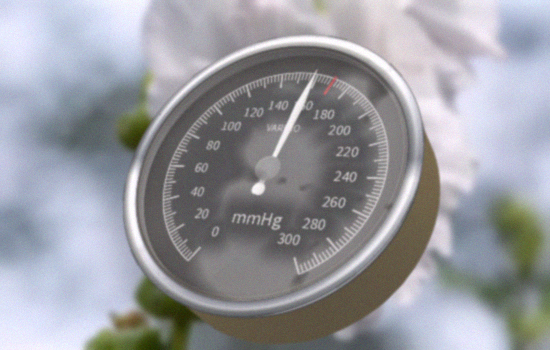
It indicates **160** mmHg
